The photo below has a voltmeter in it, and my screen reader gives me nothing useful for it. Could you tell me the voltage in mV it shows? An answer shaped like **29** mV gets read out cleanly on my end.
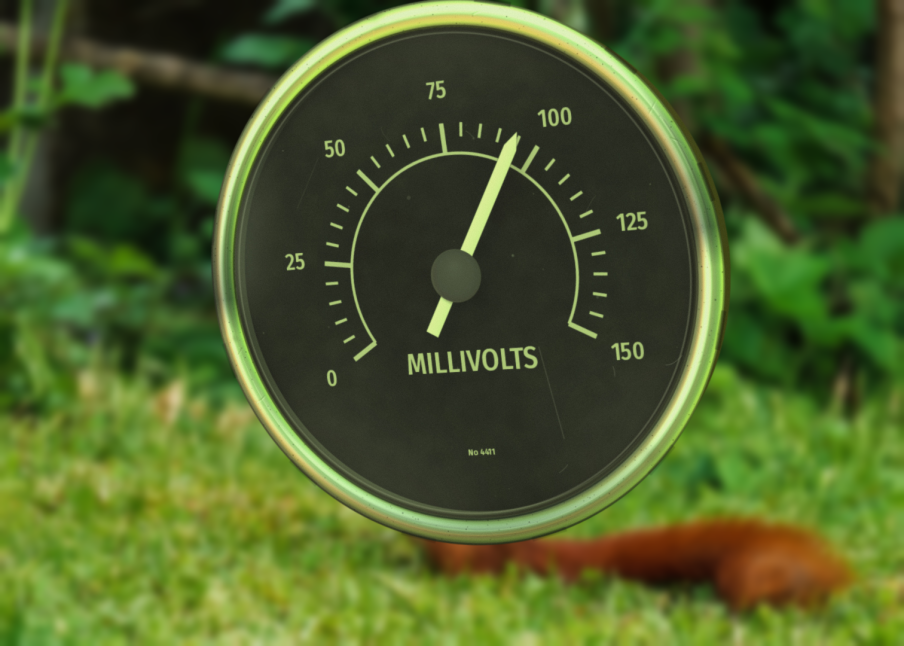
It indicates **95** mV
